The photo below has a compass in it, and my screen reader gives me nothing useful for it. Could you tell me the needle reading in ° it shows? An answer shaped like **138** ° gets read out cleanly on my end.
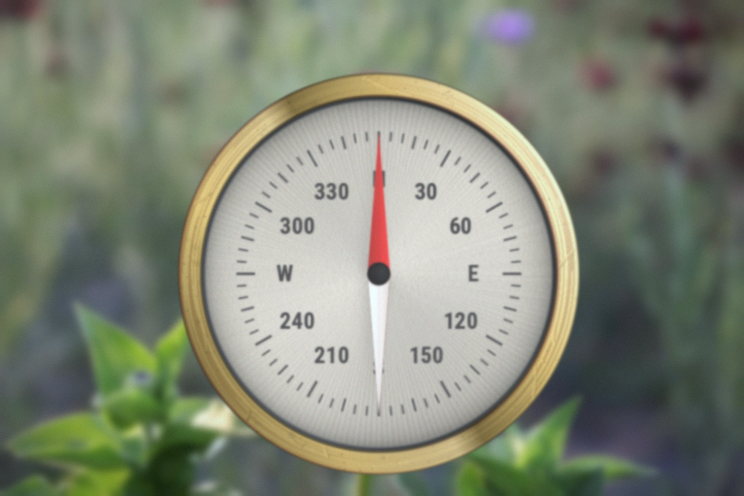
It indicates **0** °
